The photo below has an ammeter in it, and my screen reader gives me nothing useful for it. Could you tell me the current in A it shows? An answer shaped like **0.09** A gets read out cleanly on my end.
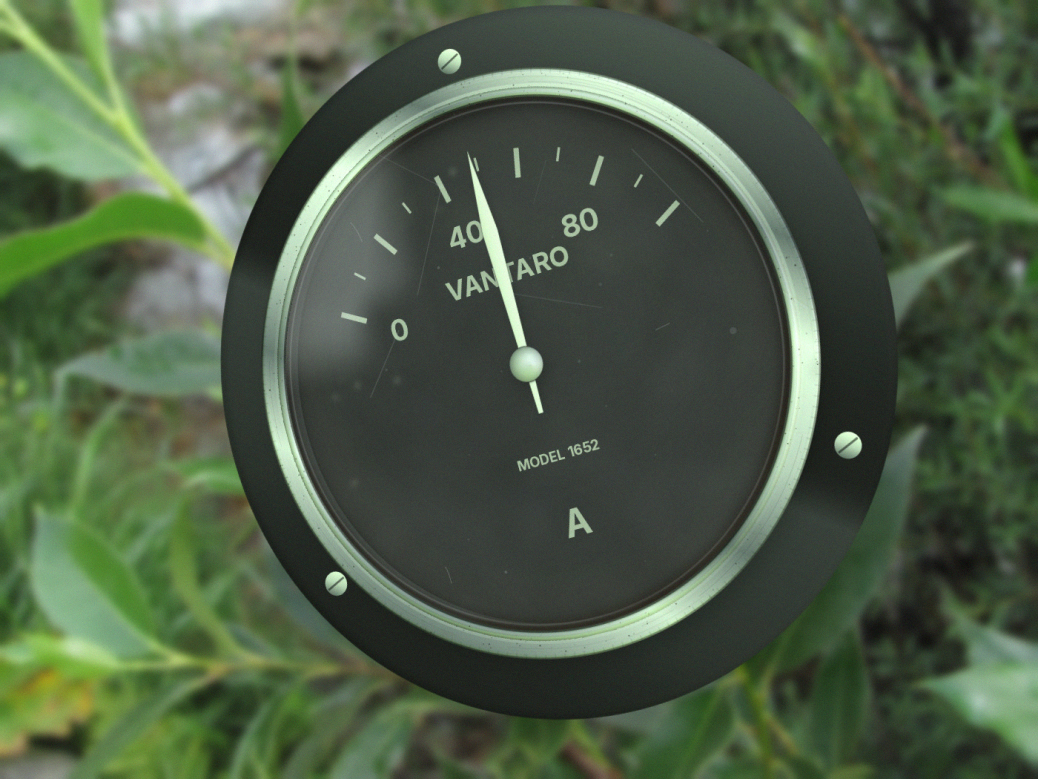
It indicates **50** A
